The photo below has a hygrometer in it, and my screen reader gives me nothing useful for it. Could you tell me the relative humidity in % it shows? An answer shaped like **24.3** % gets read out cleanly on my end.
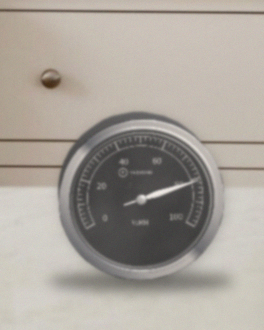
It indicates **80** %
